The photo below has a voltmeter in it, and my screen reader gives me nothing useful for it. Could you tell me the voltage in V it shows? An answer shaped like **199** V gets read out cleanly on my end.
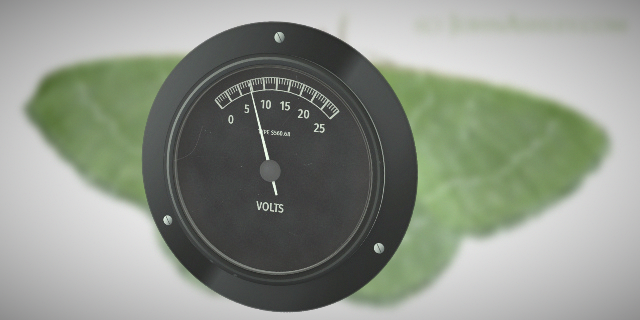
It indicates **7.5** V
